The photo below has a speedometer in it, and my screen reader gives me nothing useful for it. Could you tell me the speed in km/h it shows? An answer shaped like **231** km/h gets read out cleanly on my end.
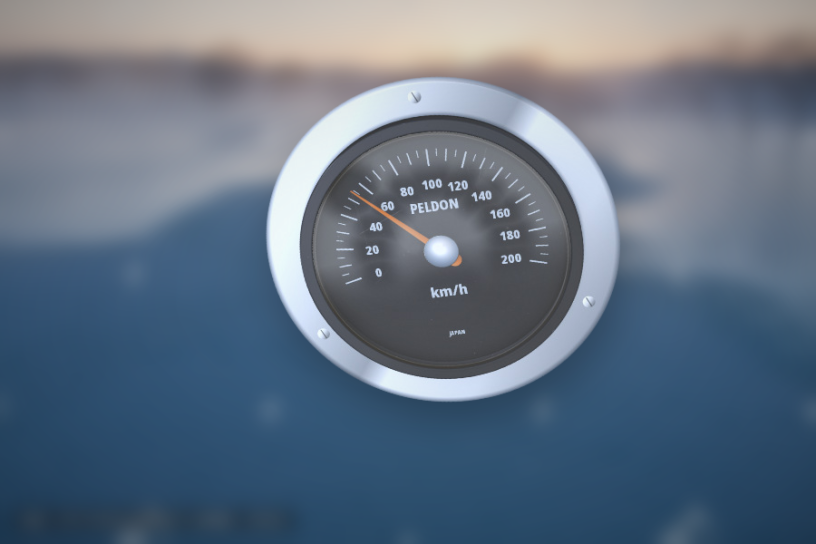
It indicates **55** km/h
